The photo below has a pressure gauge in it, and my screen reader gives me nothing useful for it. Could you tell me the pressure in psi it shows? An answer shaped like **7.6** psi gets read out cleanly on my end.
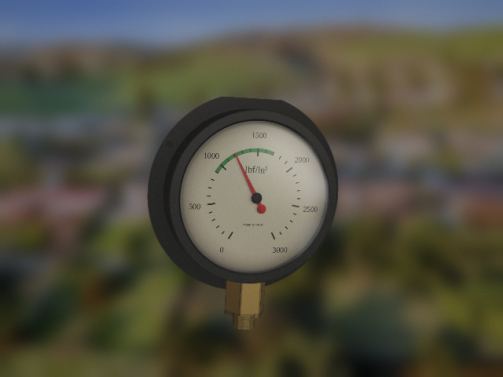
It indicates **1200** psi
